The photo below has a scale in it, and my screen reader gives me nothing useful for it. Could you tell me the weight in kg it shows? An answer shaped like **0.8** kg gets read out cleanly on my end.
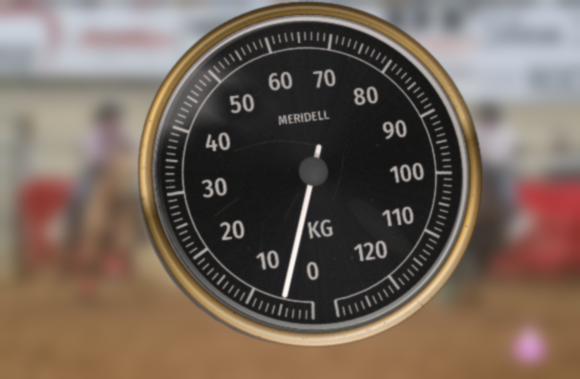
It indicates **5** kg
